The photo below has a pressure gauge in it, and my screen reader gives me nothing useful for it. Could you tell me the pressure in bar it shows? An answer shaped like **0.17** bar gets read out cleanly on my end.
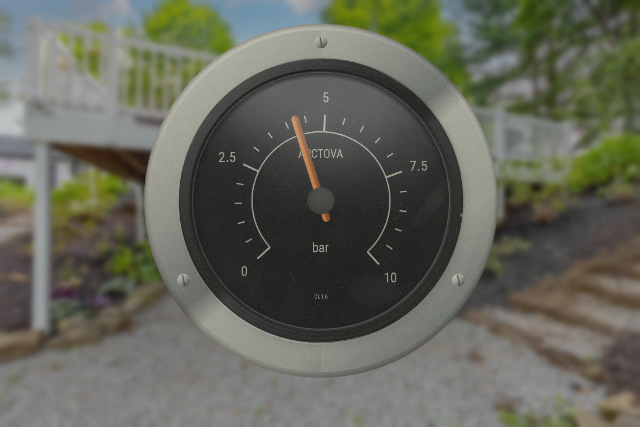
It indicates **4.25** bar
